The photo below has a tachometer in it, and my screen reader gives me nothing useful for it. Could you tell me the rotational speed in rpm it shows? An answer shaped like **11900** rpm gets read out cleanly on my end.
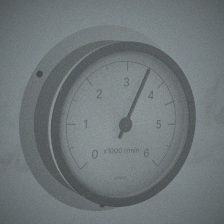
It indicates **3500** rpm
